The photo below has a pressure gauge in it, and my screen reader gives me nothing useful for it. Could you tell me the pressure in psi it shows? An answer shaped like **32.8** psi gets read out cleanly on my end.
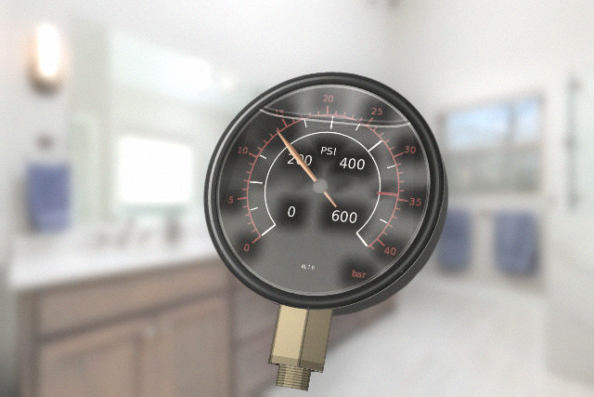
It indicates **200** psi
